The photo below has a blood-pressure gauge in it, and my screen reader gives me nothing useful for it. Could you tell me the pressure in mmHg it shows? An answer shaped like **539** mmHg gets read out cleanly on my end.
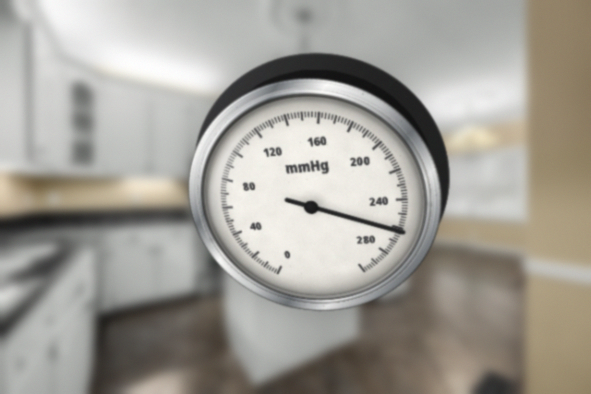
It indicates **260** mmHg
